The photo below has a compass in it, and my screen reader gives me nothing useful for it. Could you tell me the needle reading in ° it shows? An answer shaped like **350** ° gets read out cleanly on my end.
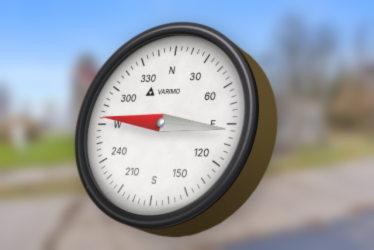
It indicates **275** °
